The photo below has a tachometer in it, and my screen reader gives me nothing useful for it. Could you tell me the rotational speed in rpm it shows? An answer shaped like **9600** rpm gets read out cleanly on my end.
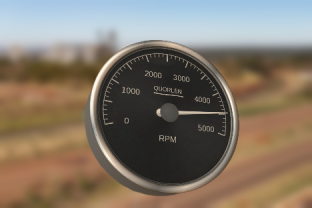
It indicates **4500** rpm
